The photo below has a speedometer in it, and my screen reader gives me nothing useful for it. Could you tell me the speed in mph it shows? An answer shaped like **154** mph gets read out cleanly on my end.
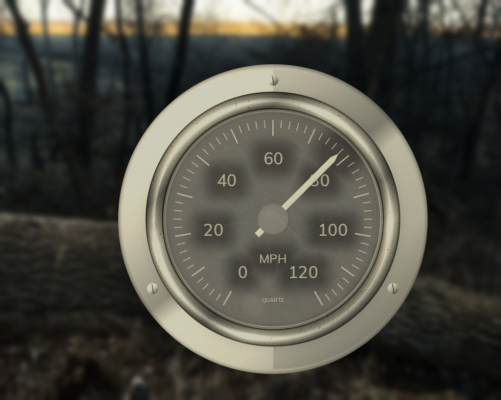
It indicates **78** mph
